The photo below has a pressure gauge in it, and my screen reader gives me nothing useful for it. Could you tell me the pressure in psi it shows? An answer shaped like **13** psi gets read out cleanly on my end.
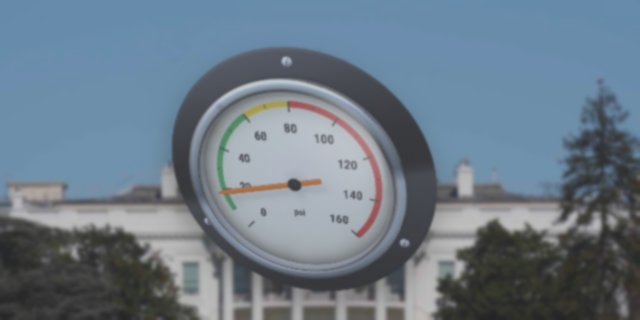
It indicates **20** psi
